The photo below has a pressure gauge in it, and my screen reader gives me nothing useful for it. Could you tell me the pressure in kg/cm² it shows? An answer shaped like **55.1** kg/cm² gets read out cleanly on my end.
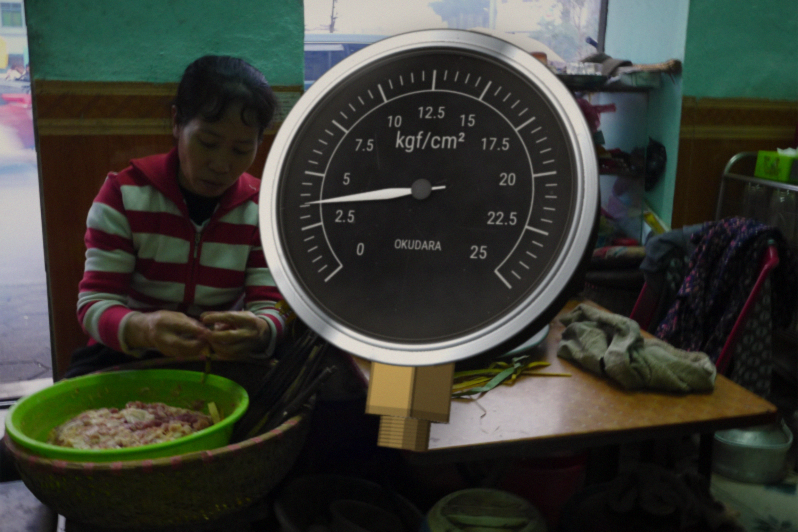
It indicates **3.5** kg/cm²
